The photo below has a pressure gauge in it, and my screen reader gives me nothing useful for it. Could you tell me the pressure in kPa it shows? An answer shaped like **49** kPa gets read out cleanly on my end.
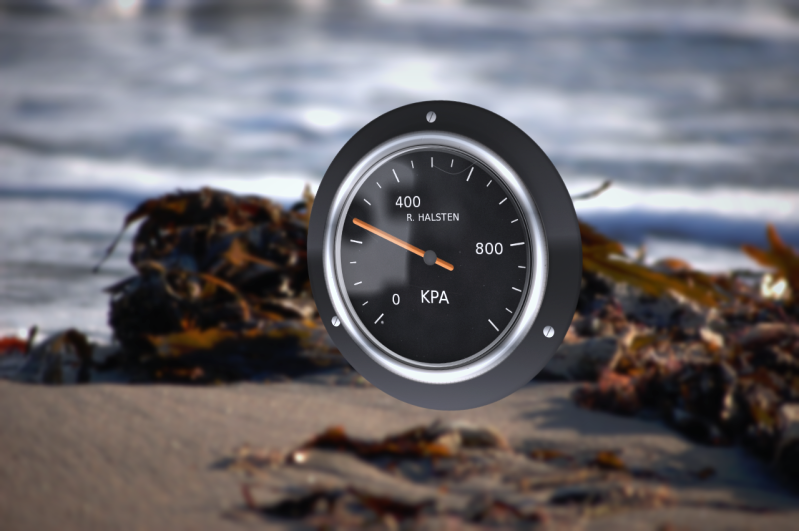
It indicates **250** kPa
